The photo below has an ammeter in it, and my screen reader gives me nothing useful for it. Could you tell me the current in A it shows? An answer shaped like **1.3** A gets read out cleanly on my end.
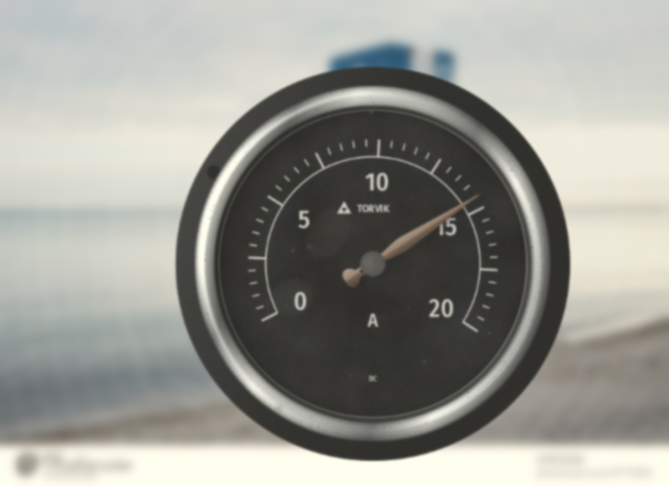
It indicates **14.5** A
